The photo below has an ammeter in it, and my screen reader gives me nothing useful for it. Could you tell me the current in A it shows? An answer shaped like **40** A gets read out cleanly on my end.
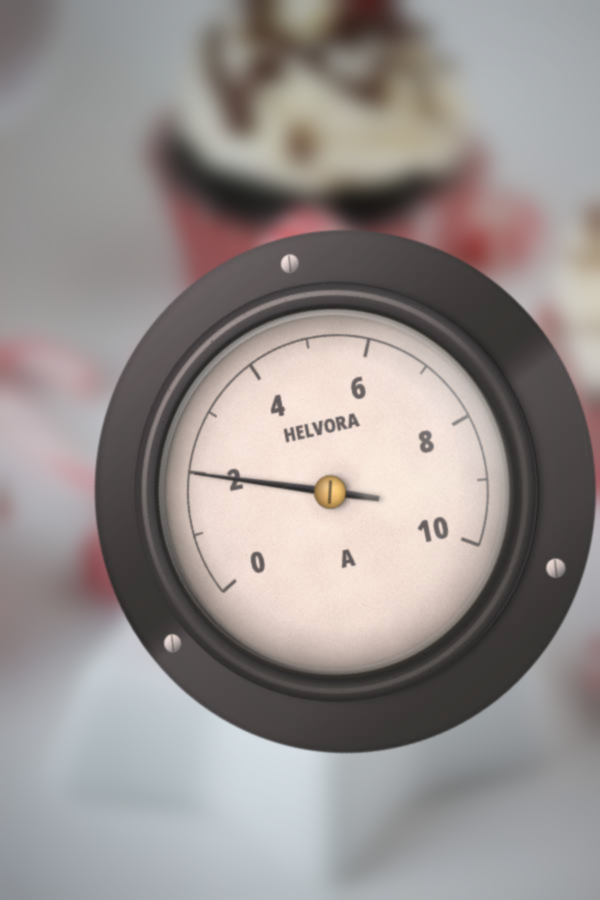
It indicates **2** A
